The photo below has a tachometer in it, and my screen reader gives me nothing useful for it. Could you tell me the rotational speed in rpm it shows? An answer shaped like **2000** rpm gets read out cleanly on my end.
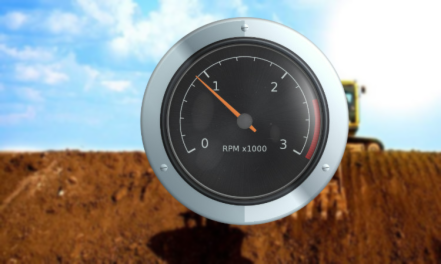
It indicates **900** rpm
